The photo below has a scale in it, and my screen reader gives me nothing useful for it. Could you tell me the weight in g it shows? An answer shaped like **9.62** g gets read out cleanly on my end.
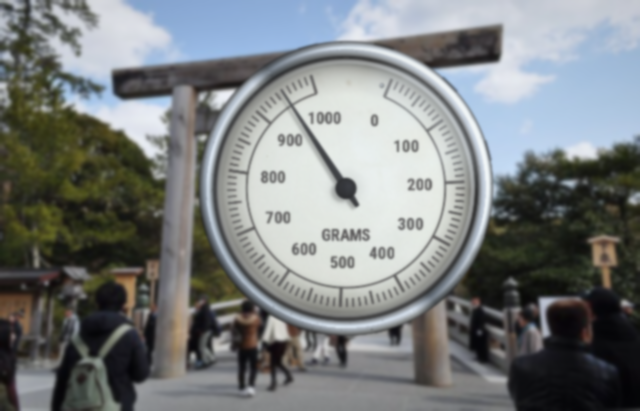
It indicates **950** g
